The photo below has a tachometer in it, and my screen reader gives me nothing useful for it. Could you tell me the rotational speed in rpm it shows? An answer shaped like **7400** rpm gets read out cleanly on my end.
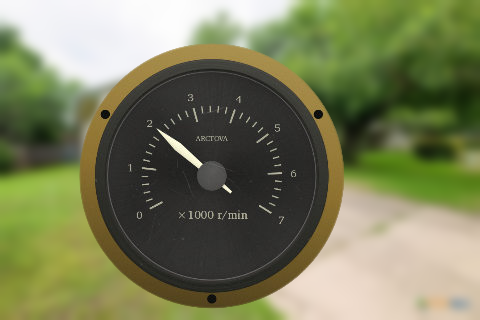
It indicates **2000** rpm
